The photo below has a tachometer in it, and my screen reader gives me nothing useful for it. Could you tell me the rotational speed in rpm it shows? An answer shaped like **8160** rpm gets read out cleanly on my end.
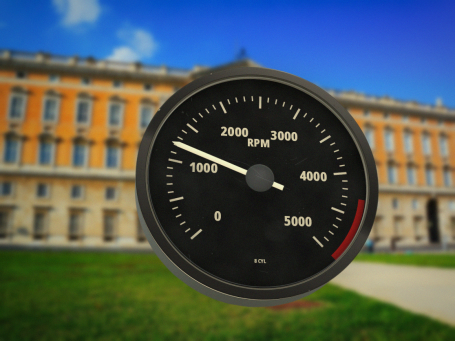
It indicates **1200** rpm
